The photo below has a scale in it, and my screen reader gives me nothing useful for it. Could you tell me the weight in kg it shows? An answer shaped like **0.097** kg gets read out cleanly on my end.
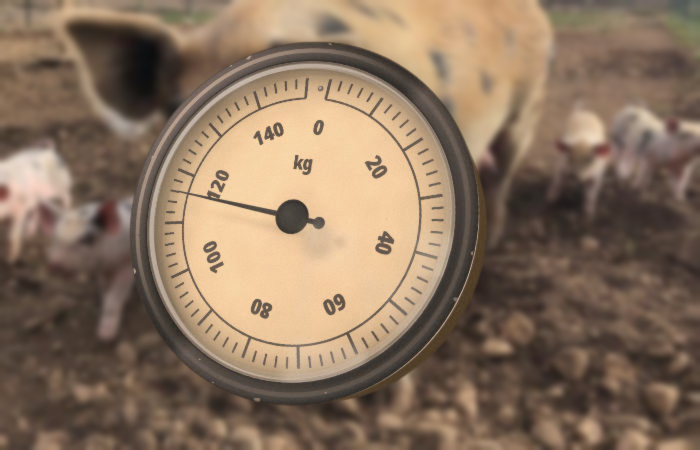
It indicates **116** kg
